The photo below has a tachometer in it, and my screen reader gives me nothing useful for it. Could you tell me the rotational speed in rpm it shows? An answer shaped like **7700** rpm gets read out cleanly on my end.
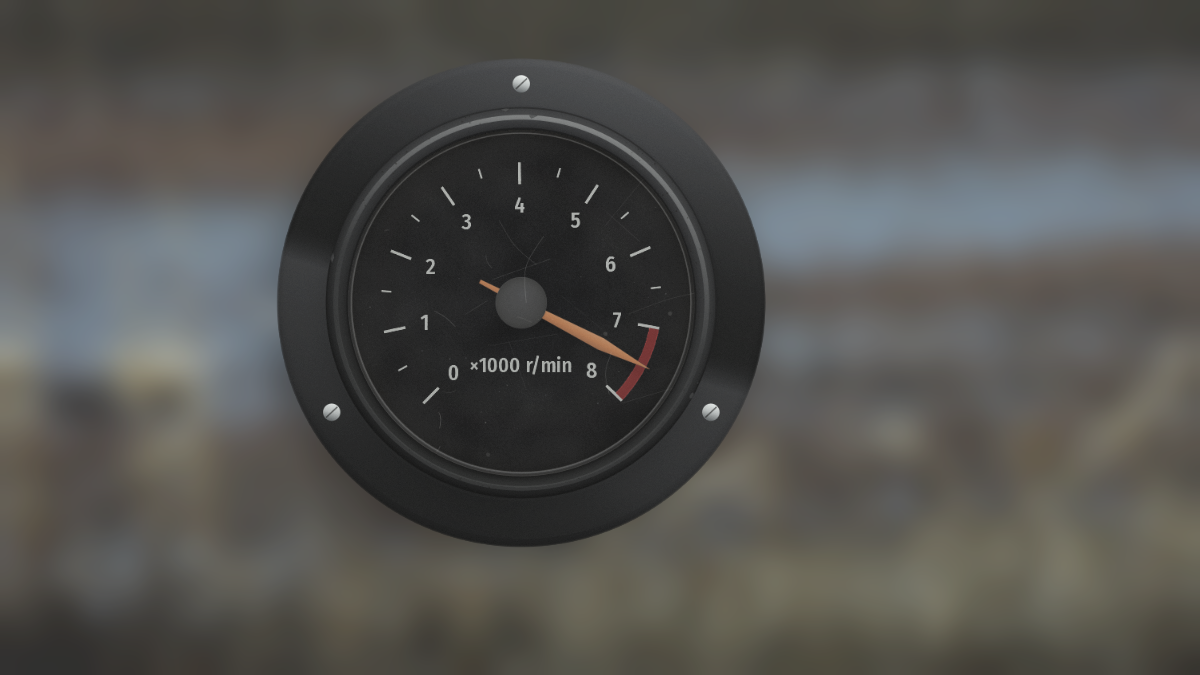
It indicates **7500** rpm
